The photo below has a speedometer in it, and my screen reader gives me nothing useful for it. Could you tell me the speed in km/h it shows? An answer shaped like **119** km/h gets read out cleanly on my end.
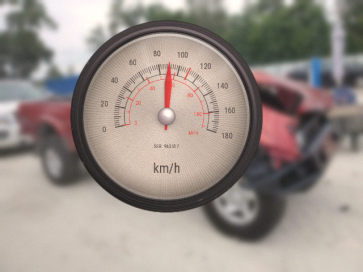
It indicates **90** km/h
